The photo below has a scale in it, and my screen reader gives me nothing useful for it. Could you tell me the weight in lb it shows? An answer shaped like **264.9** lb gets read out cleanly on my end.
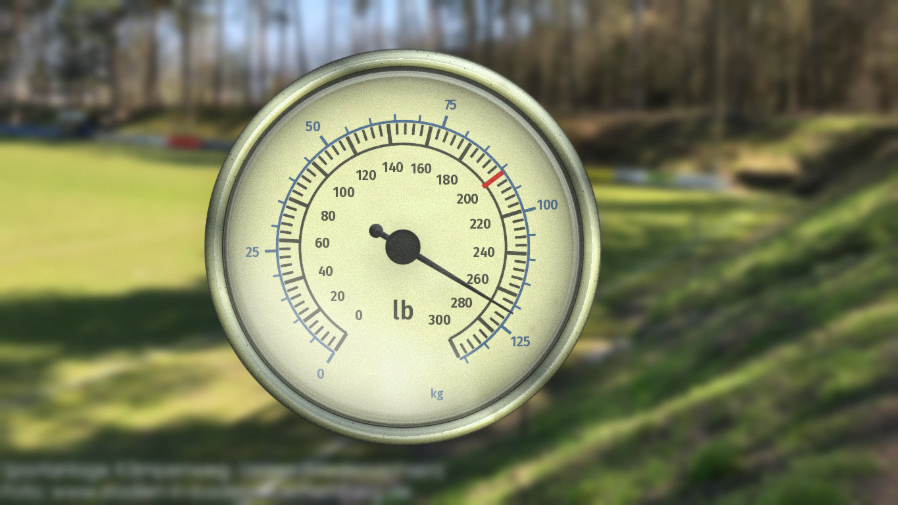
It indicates **268** lb
